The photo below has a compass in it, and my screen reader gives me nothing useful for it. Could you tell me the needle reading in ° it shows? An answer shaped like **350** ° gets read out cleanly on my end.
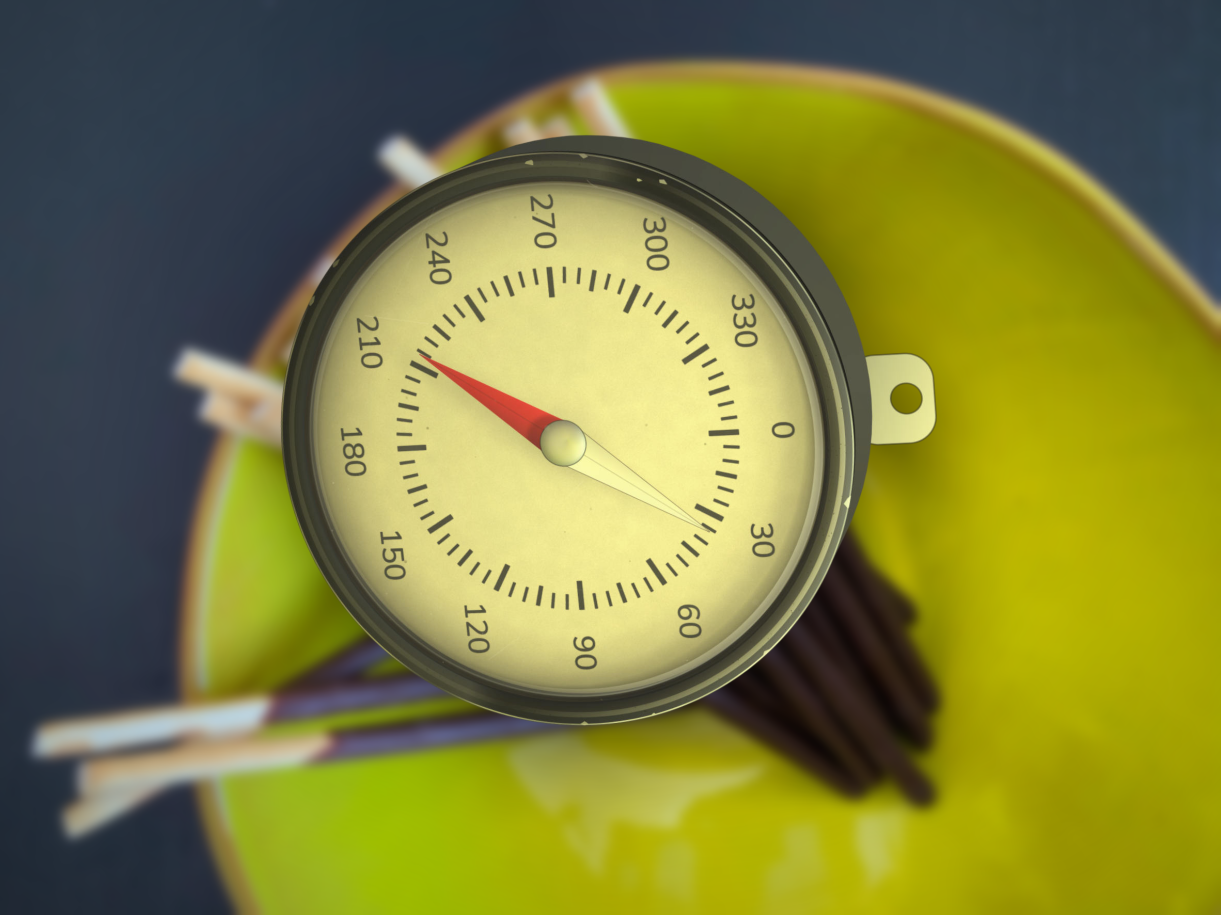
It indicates **215** °
